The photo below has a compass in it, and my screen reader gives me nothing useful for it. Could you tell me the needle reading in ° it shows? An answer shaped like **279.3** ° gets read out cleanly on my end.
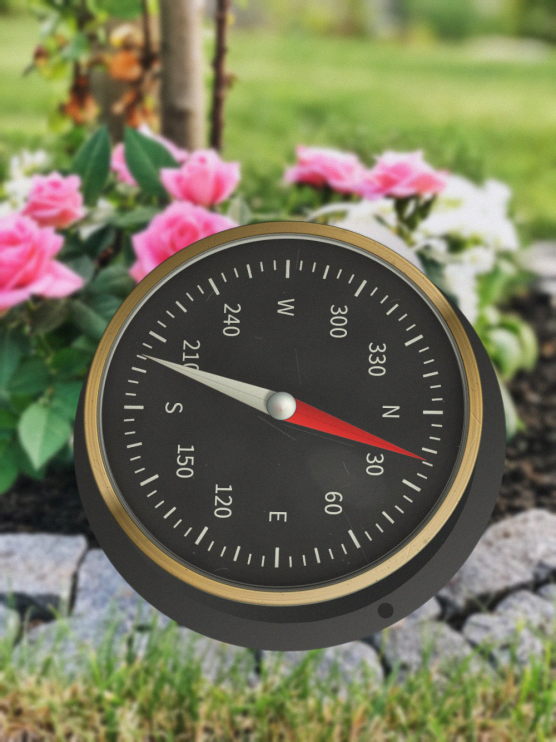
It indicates **20** °
